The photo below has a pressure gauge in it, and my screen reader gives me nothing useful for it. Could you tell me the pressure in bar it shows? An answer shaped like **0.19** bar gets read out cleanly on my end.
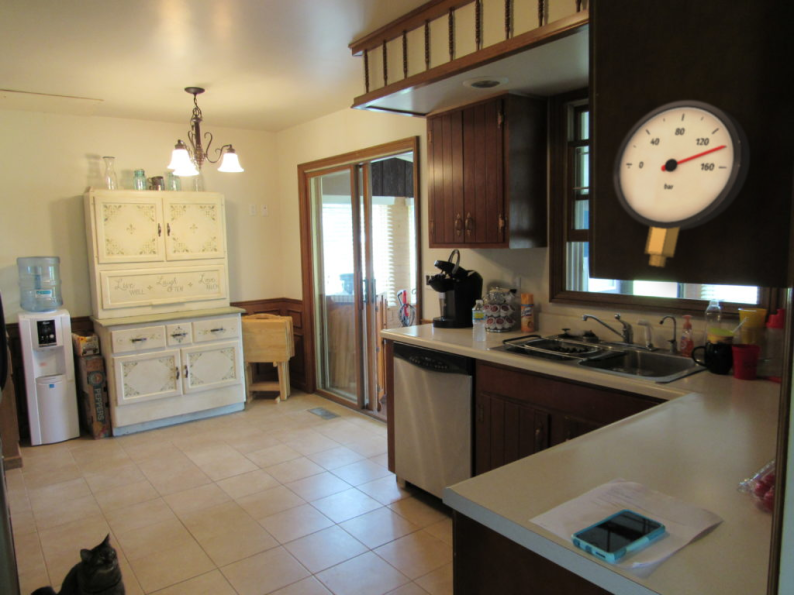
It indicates **140** bar
